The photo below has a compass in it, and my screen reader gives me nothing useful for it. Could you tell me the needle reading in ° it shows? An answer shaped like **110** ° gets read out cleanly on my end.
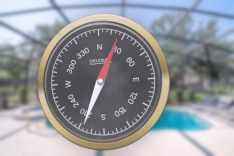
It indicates **25** °
